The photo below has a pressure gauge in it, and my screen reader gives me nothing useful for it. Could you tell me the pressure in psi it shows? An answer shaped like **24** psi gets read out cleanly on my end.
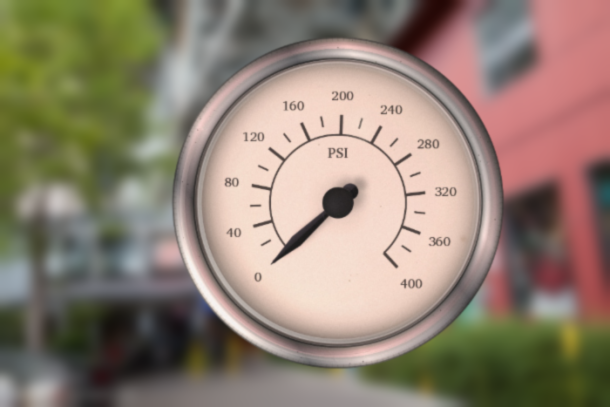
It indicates **0** psi
